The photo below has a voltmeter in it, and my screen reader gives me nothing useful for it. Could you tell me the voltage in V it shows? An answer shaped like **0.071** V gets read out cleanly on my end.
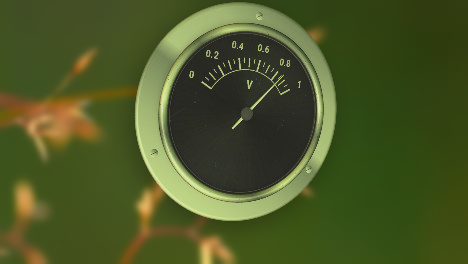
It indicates **0.85** V
